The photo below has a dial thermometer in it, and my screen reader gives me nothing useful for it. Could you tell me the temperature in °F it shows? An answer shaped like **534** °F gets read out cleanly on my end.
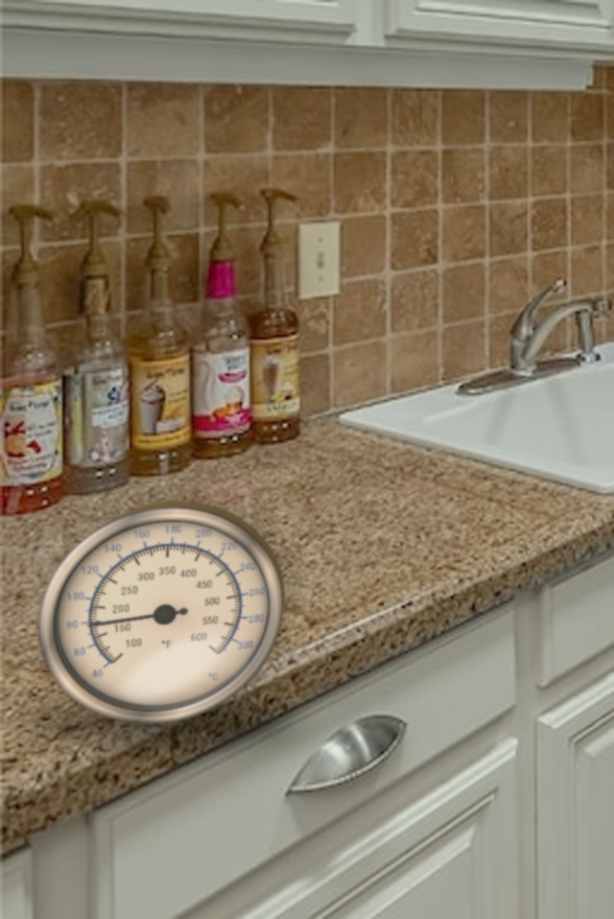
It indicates **175** °F
